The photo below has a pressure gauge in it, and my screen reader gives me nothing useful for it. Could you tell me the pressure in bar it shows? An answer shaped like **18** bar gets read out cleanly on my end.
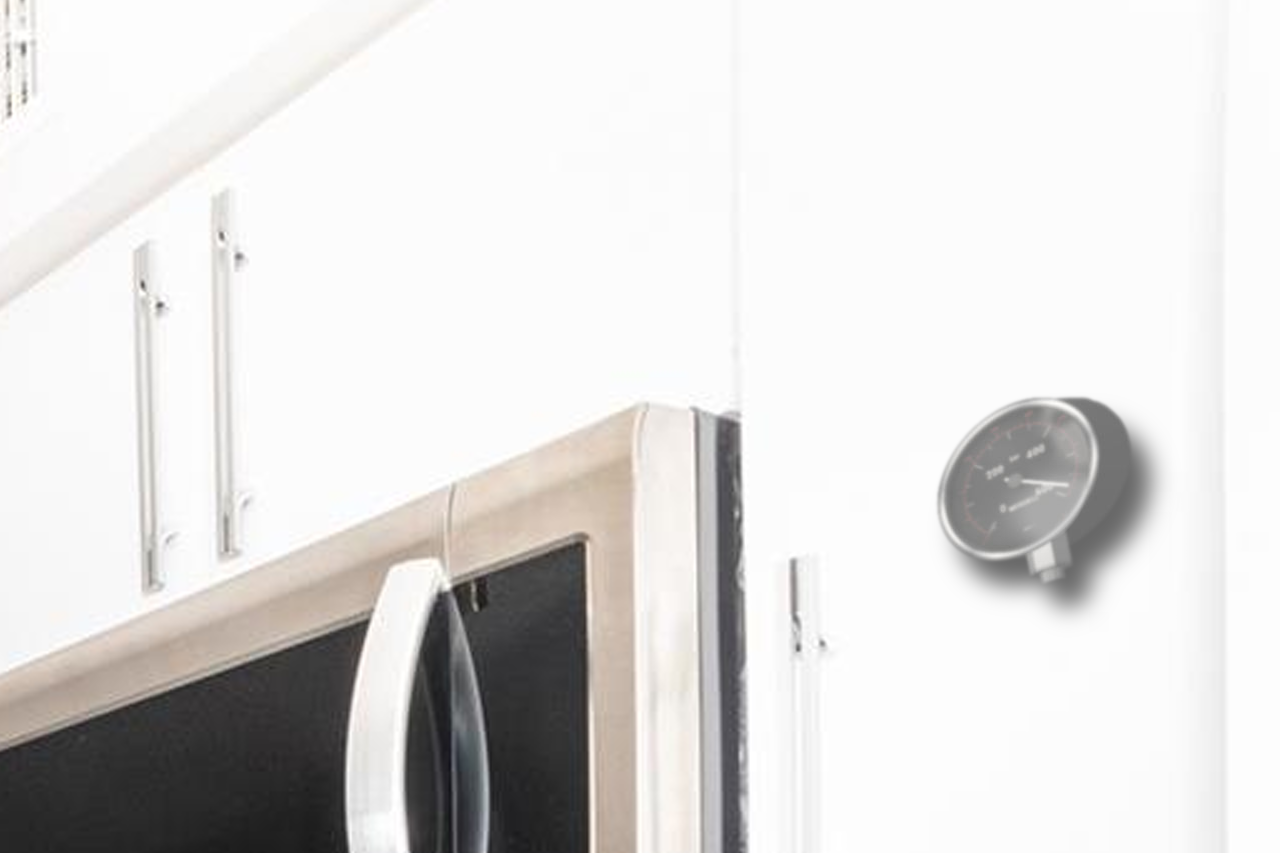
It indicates **575** bar
